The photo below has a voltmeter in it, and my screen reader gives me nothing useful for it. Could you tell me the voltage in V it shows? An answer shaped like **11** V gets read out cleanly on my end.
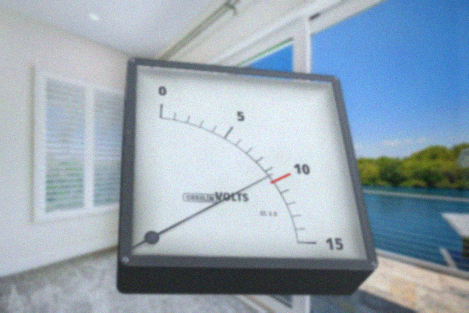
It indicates **9.5** V
